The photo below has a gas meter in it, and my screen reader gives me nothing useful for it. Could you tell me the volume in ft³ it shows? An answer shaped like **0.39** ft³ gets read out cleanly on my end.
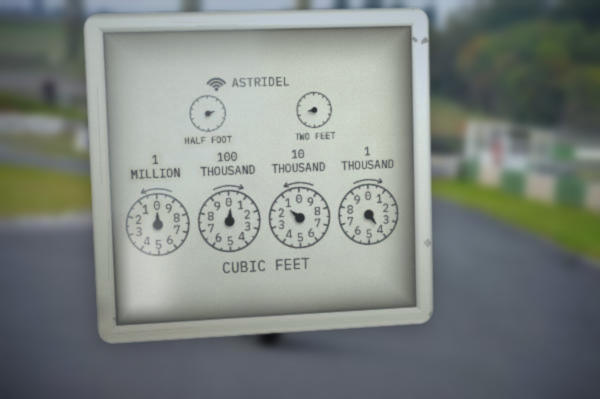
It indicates **1400** ft³
